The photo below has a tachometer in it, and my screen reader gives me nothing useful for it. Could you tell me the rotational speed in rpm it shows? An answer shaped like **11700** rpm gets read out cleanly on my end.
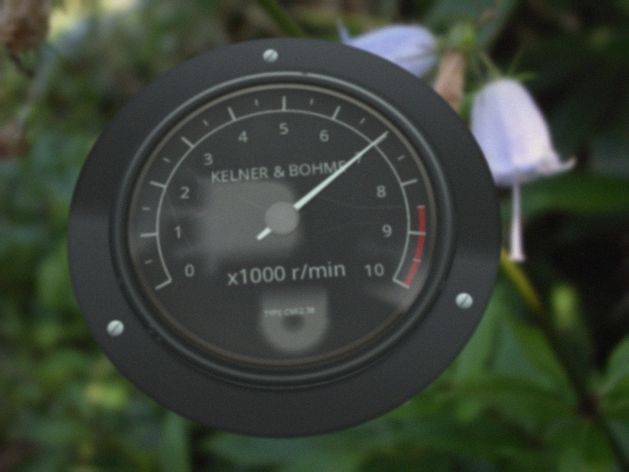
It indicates **7000** rpm
